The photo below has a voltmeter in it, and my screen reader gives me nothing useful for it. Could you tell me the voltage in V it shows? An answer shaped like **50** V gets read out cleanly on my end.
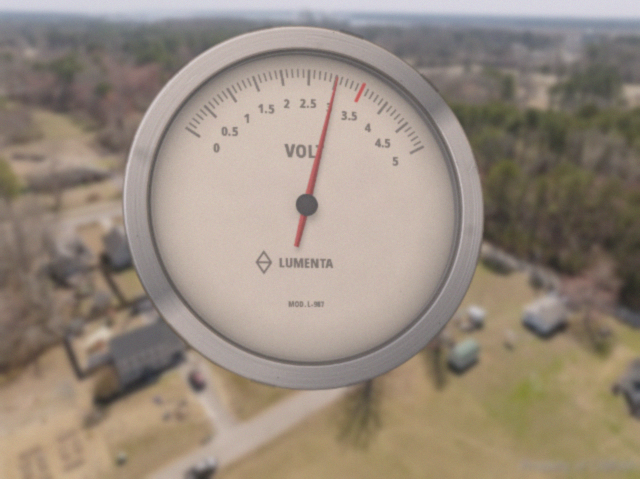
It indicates **3** V
